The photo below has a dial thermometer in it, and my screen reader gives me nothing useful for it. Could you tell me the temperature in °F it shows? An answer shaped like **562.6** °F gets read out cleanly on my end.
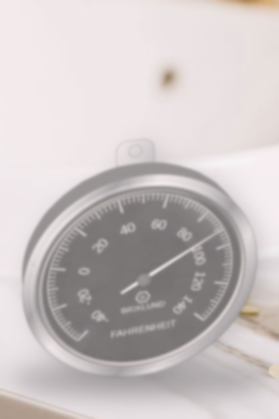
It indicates **90** °F
